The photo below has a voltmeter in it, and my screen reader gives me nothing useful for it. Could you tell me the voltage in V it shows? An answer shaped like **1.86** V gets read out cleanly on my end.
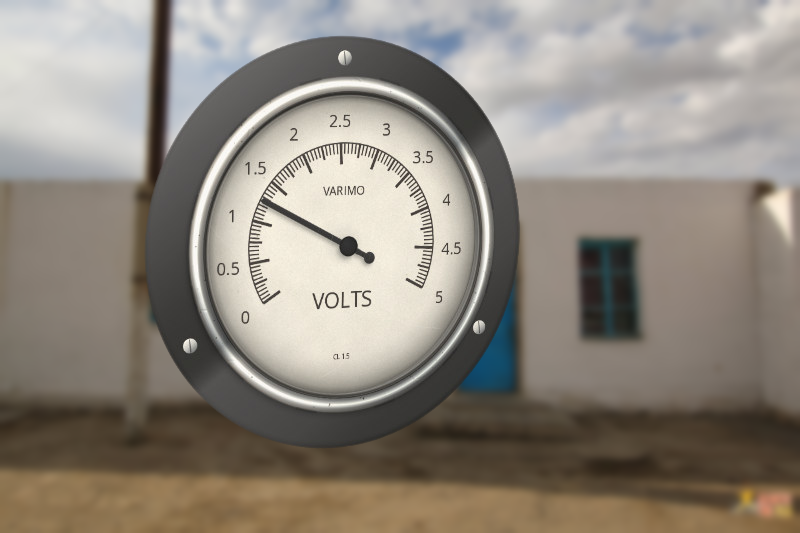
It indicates **1.25** V
